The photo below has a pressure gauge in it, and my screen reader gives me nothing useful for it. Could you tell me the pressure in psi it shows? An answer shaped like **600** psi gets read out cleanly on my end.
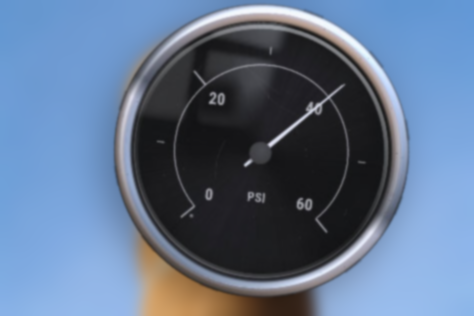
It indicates **40** psi
